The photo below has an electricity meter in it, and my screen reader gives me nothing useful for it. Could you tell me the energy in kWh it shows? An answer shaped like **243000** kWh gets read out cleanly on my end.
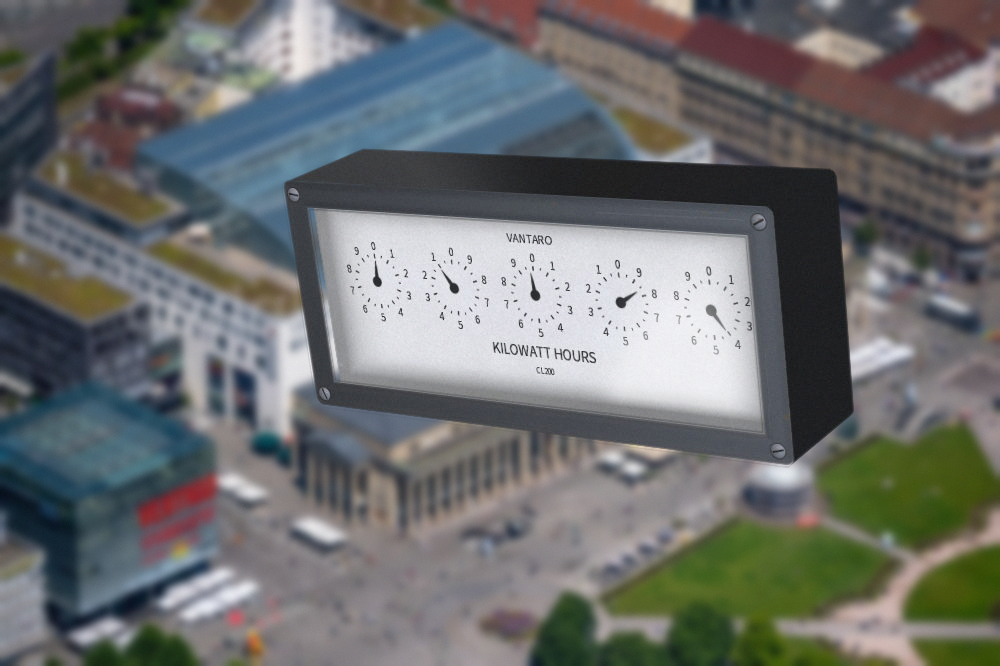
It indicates **984** kWh
